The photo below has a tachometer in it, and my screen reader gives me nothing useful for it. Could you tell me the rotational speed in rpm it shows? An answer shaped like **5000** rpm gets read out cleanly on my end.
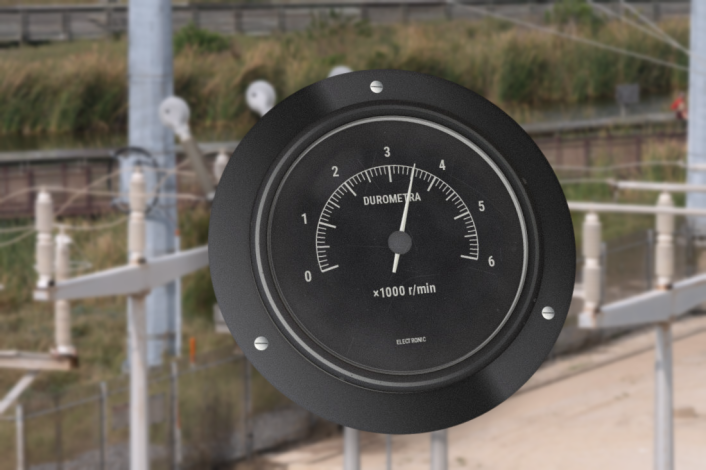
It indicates **3500** rpm
